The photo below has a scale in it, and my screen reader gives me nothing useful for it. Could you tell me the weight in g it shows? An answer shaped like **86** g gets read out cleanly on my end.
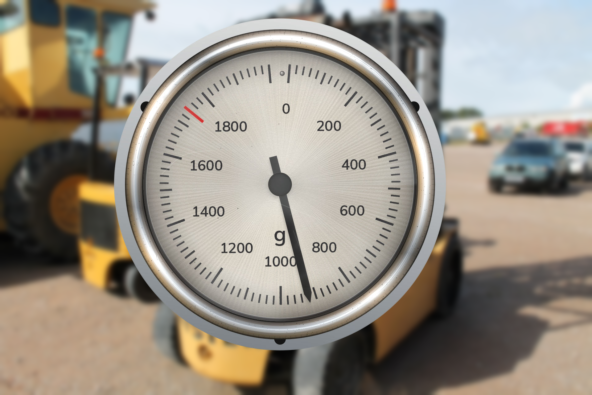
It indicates **920** g
